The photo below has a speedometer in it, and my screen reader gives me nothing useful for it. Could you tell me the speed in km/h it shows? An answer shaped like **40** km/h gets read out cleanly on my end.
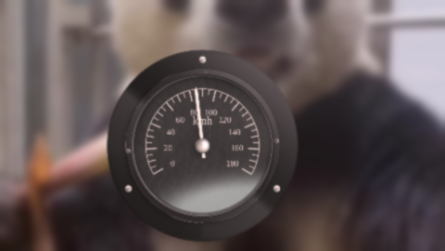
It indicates **85** km/h
